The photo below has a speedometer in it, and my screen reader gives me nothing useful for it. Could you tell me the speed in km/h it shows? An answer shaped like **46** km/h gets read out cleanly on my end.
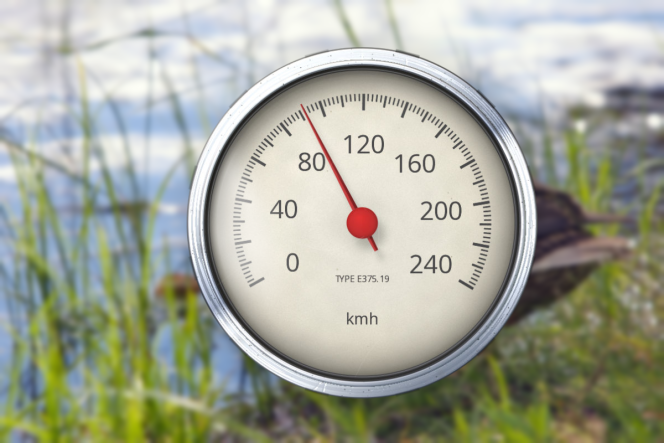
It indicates **92** km/h
